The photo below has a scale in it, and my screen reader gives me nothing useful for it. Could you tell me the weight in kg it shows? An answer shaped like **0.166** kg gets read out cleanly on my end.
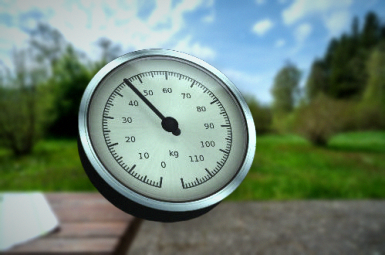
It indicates **45** kg
